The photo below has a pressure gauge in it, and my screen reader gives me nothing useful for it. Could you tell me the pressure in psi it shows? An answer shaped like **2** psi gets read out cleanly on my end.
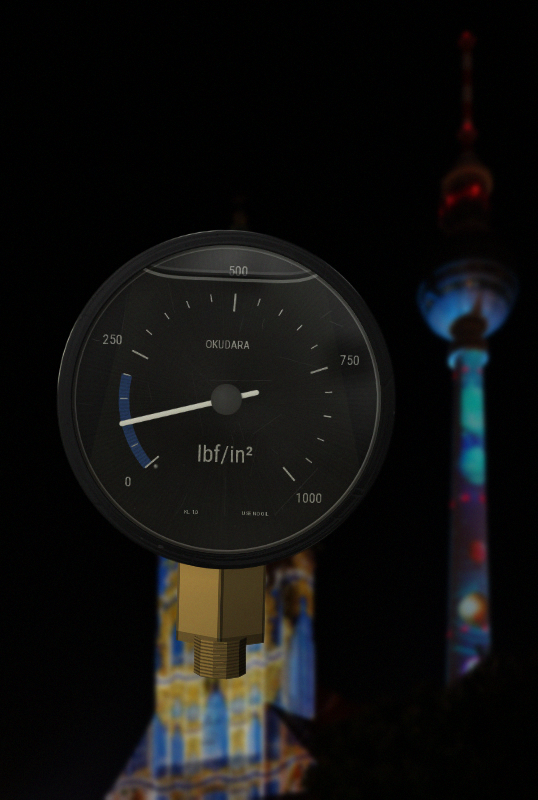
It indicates **100** psi
